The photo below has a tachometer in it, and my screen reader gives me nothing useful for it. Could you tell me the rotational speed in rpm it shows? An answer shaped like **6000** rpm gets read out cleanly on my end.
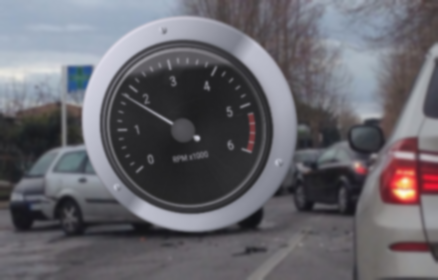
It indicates **1800** rpm
